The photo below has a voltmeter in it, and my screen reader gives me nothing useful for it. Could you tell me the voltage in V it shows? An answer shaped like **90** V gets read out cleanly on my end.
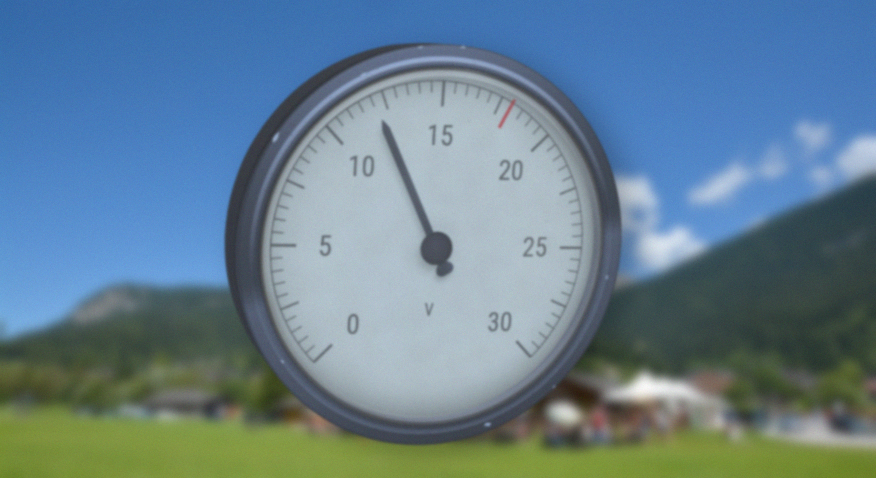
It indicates **12** V
